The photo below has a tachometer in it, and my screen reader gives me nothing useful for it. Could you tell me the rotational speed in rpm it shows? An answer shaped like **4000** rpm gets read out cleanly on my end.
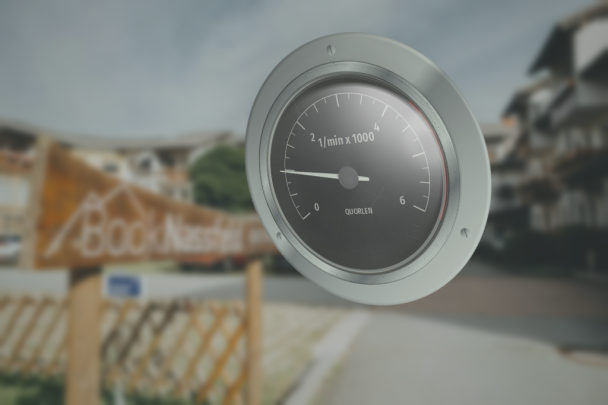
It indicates **1000** rpm
